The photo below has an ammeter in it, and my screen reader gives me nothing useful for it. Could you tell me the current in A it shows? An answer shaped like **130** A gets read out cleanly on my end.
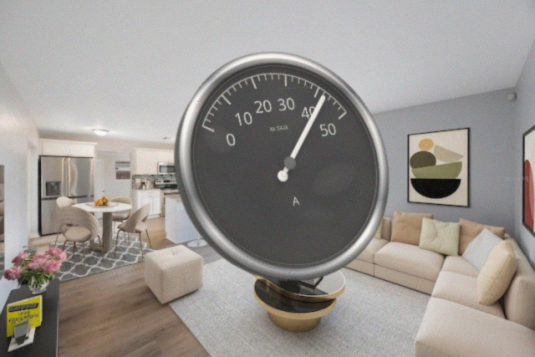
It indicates **42** A
